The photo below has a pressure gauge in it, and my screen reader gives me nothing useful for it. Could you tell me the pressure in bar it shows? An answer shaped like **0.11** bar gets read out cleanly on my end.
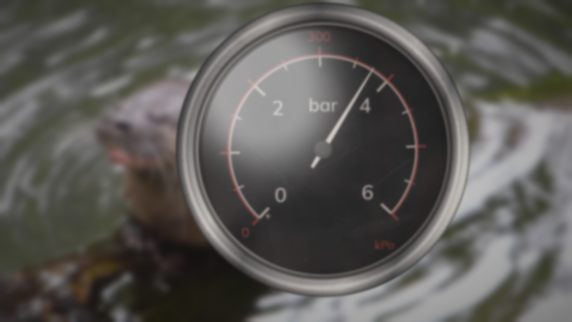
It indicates **3.75** bar
